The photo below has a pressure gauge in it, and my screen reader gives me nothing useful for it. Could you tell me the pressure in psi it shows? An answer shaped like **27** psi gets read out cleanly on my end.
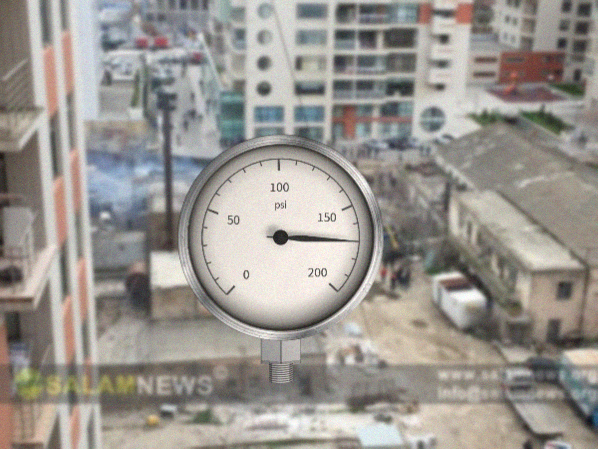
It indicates **170** psi
